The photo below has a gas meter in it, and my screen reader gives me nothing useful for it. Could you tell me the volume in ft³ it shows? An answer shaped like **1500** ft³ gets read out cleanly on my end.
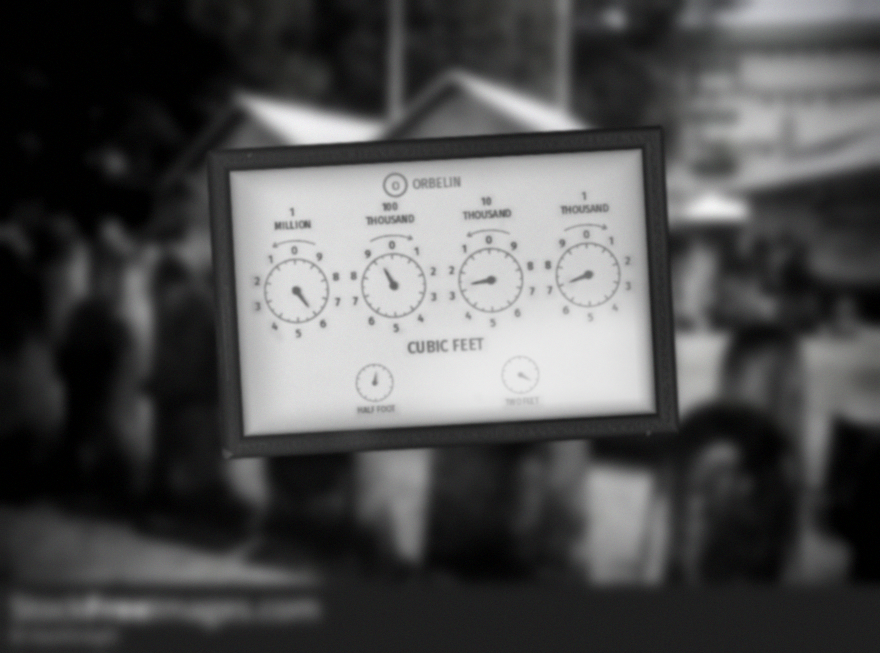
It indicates **592700** ft³
